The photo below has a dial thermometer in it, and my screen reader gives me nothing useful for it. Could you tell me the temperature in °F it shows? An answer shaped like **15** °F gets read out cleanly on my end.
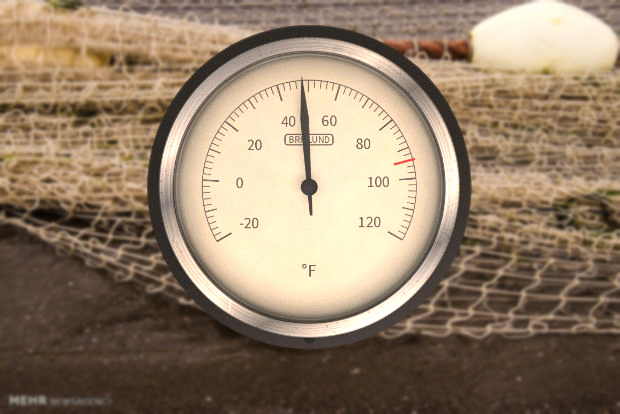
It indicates **48** °F
